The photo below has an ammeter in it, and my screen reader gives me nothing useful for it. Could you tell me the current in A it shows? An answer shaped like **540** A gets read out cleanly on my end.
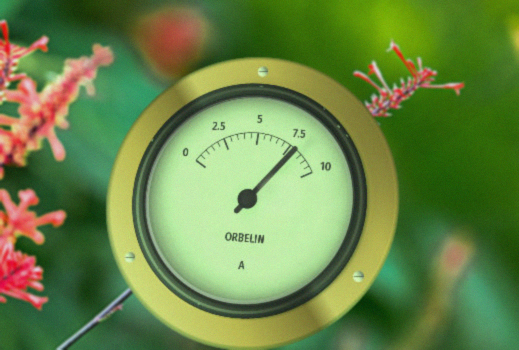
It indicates **8** A
